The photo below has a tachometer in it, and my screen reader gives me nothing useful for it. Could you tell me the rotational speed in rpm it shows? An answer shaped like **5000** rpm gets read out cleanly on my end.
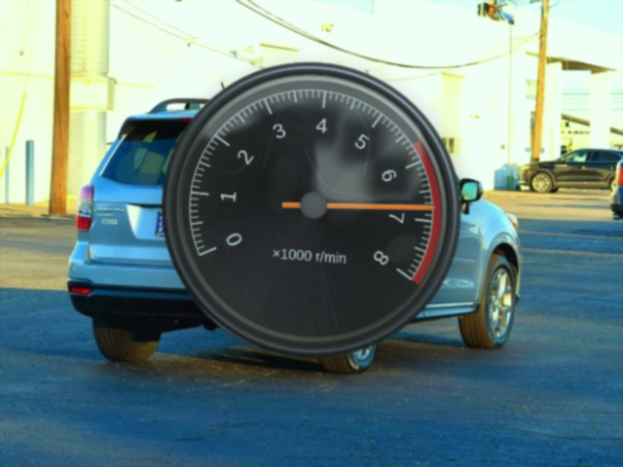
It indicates **6800** rpm
